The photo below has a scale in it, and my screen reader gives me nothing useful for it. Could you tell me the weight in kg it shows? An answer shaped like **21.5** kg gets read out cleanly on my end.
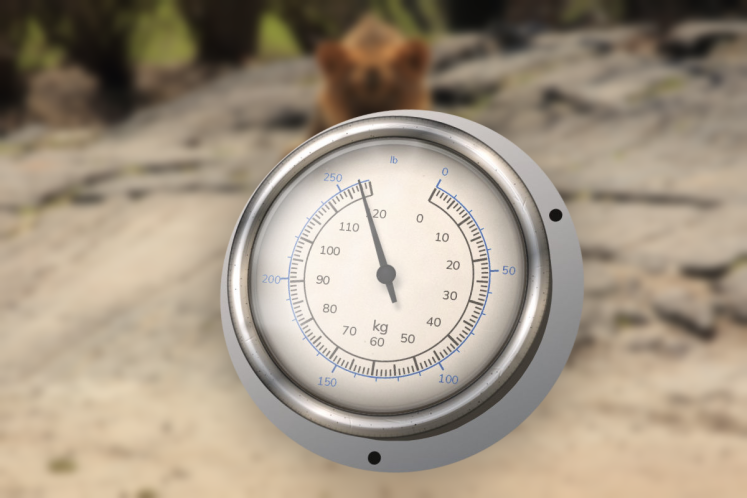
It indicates **118** kg
